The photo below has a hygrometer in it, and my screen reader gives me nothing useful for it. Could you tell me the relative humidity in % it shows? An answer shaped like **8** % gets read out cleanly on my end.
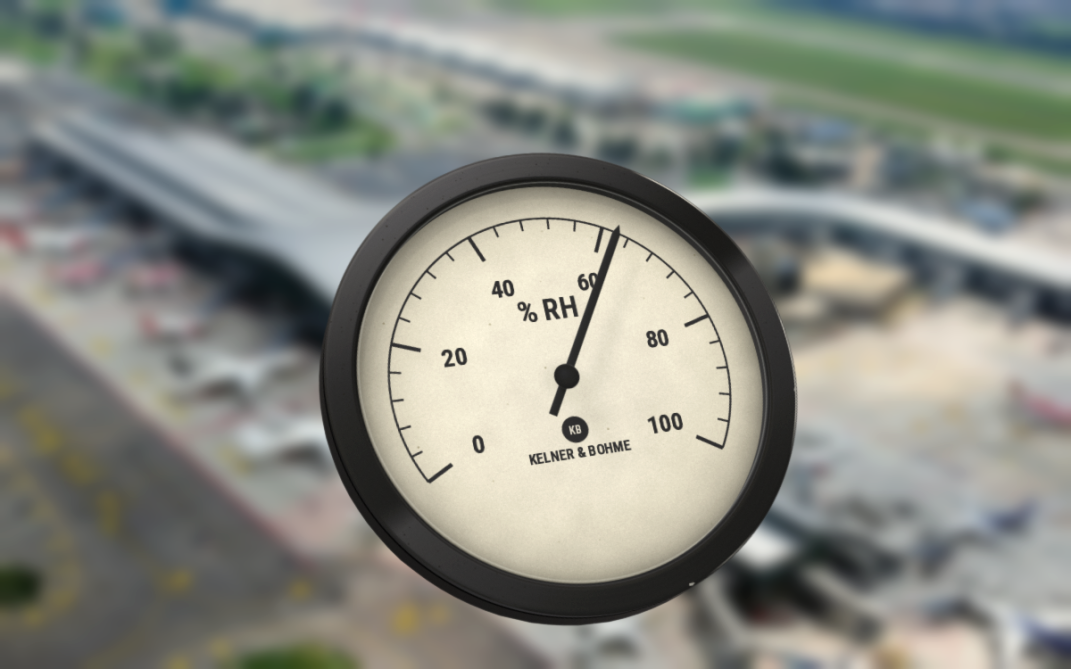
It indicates **62** %
